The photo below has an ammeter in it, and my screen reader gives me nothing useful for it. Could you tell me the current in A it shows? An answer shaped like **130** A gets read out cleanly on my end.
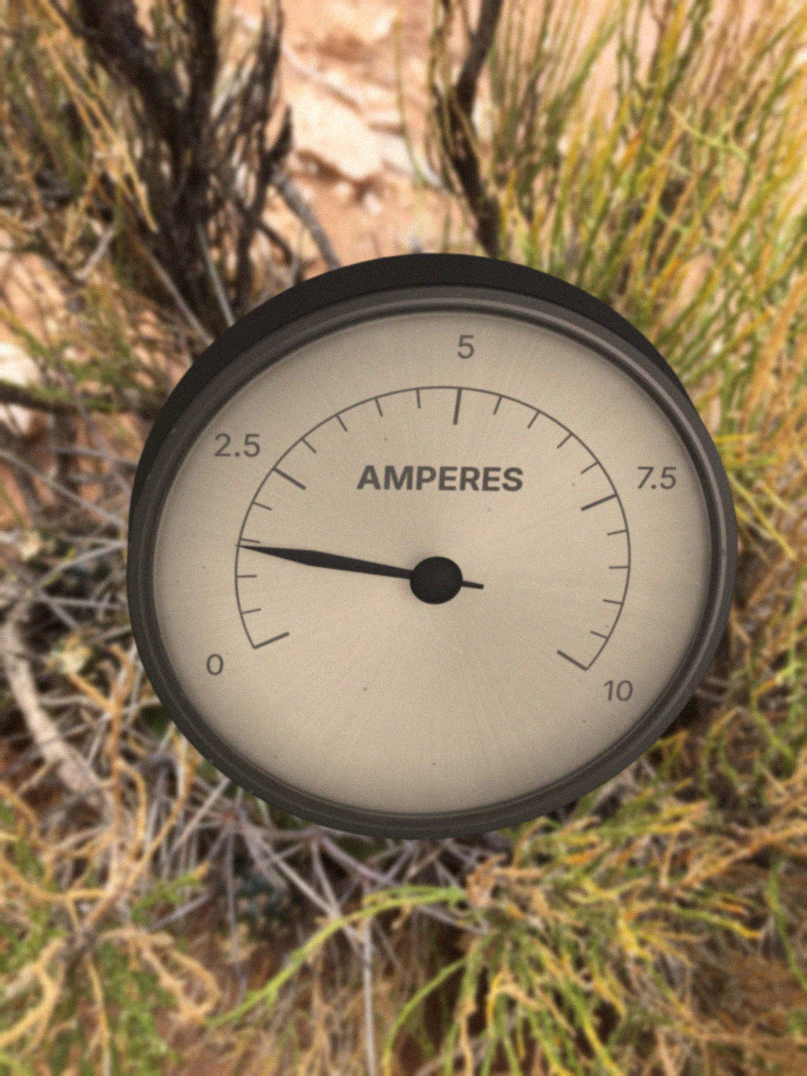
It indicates **1.5** A
